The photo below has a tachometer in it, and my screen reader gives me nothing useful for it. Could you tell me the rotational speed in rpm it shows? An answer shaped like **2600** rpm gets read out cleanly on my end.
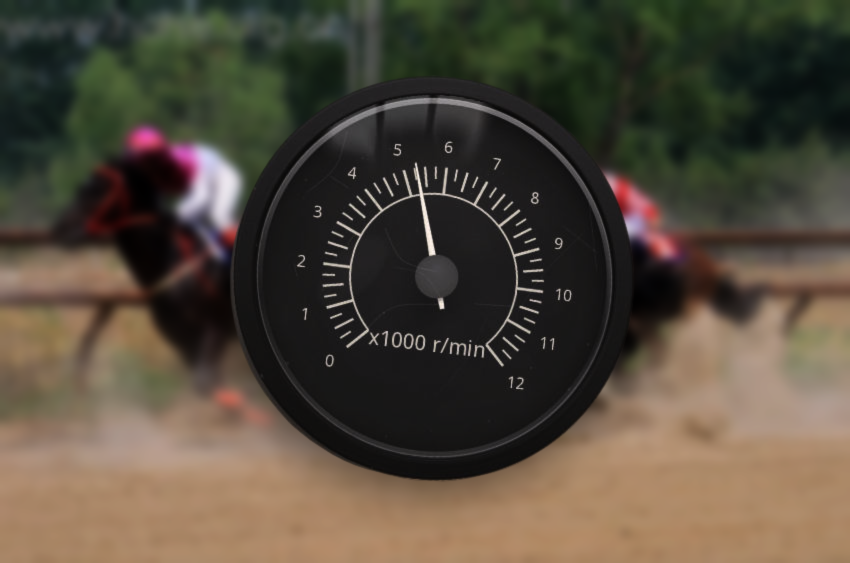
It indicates **5250** rpm
